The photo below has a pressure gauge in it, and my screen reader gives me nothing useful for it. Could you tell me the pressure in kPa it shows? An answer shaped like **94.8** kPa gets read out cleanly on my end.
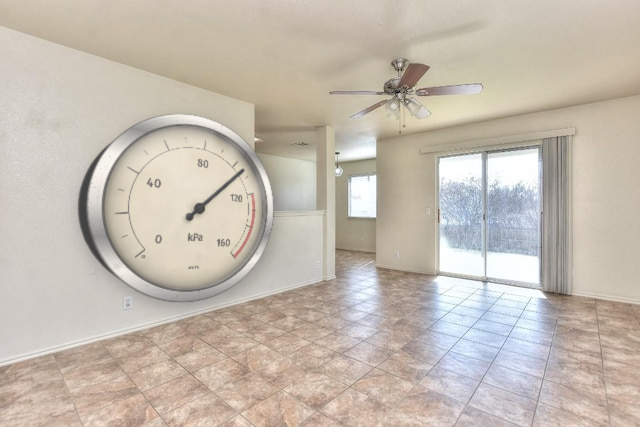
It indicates **105** kPa
